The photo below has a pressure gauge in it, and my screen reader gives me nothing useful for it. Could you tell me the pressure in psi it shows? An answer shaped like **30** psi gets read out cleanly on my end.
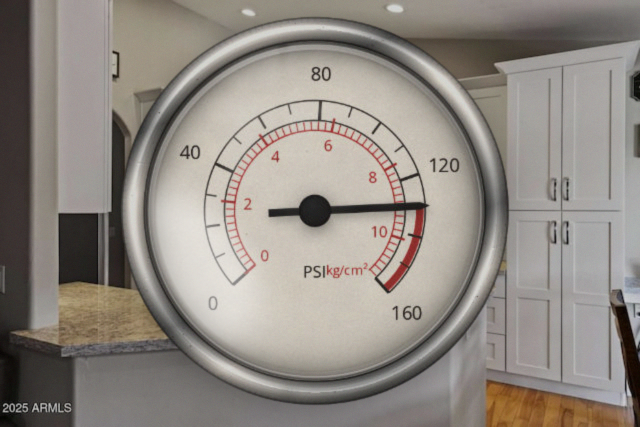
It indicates **130** psi
